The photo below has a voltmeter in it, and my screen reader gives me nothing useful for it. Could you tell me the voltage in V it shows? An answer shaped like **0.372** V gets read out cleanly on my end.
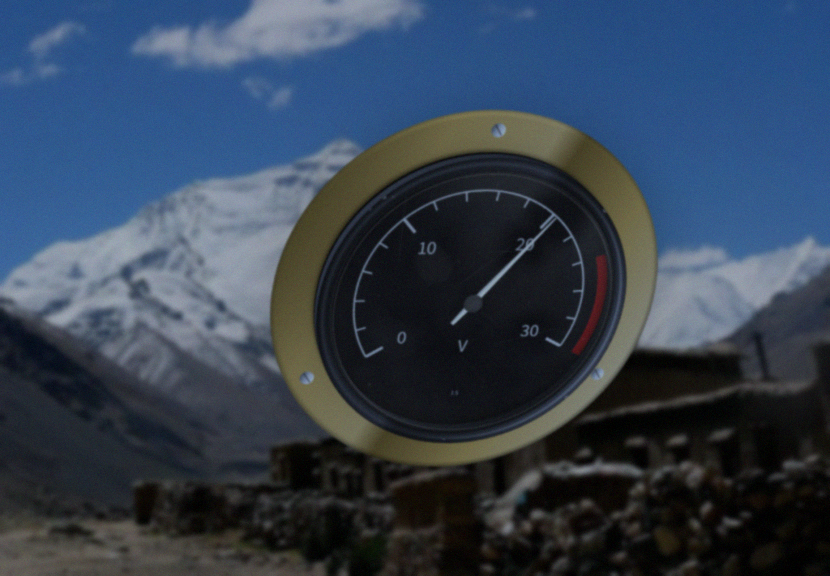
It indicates **20** V
